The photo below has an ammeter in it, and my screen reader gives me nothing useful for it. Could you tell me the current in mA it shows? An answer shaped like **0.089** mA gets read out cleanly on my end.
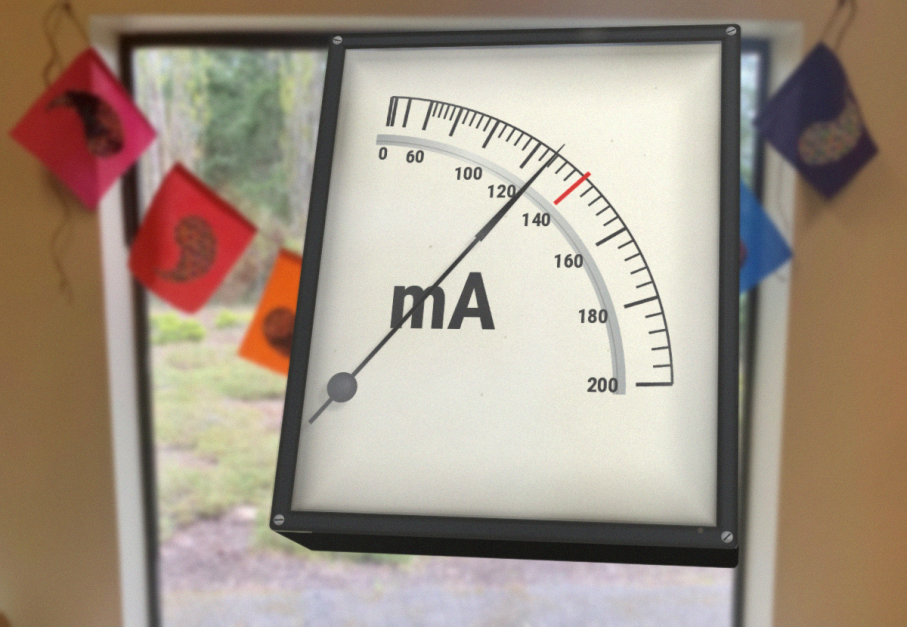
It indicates **128** mA
